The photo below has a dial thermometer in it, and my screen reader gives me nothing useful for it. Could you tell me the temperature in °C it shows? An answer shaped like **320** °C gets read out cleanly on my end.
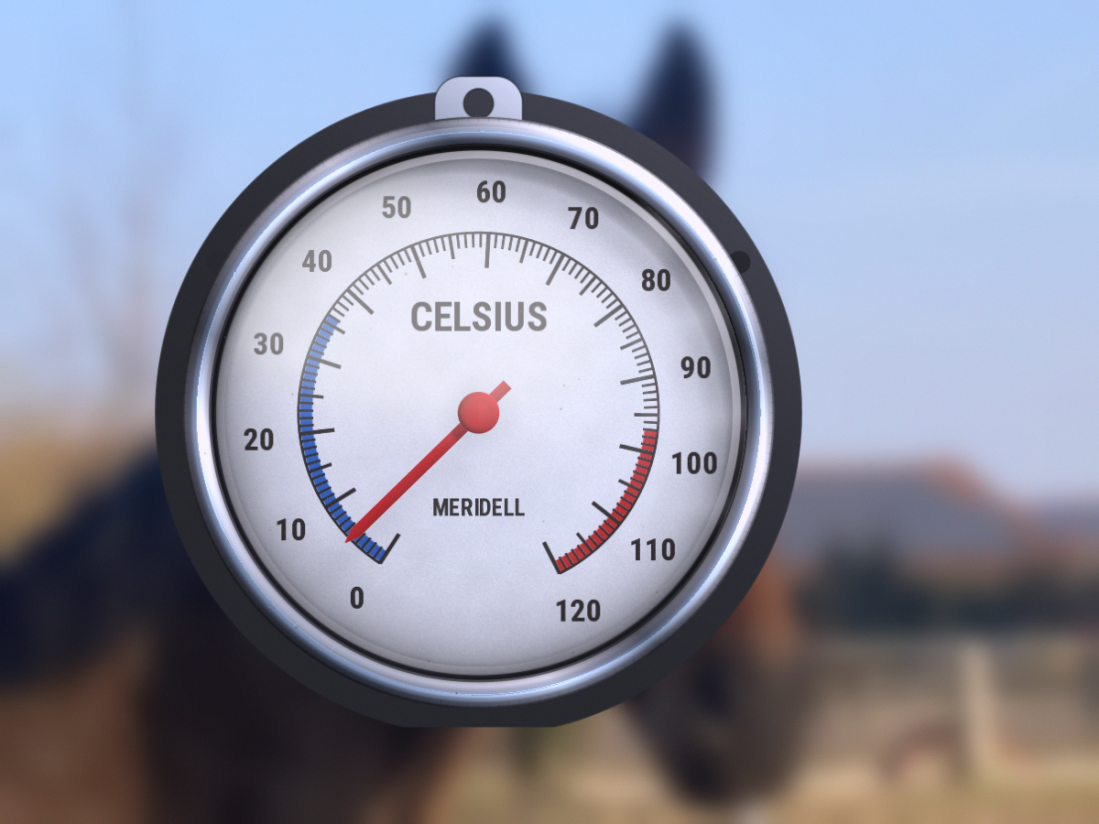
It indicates **5** °C
